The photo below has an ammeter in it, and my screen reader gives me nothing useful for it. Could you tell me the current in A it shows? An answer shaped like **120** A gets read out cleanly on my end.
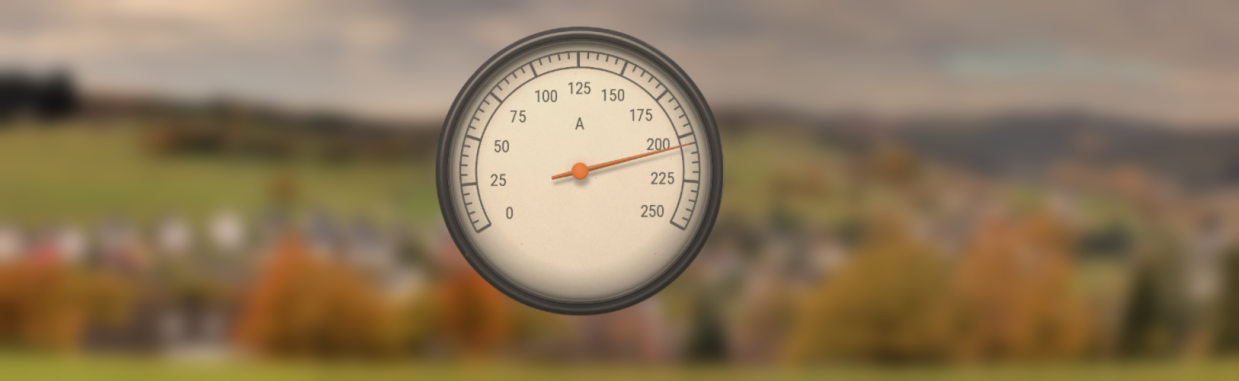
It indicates **205** A
